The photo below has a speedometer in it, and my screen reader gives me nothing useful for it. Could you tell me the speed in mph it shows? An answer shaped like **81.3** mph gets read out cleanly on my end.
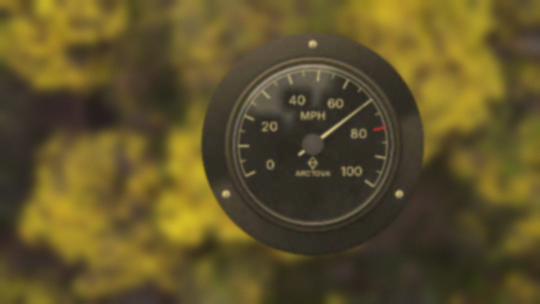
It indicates **70** mph
